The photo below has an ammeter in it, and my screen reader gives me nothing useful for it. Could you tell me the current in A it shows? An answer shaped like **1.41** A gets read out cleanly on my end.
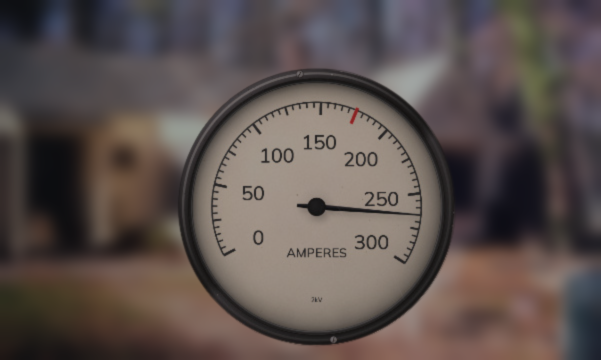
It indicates **265** A
